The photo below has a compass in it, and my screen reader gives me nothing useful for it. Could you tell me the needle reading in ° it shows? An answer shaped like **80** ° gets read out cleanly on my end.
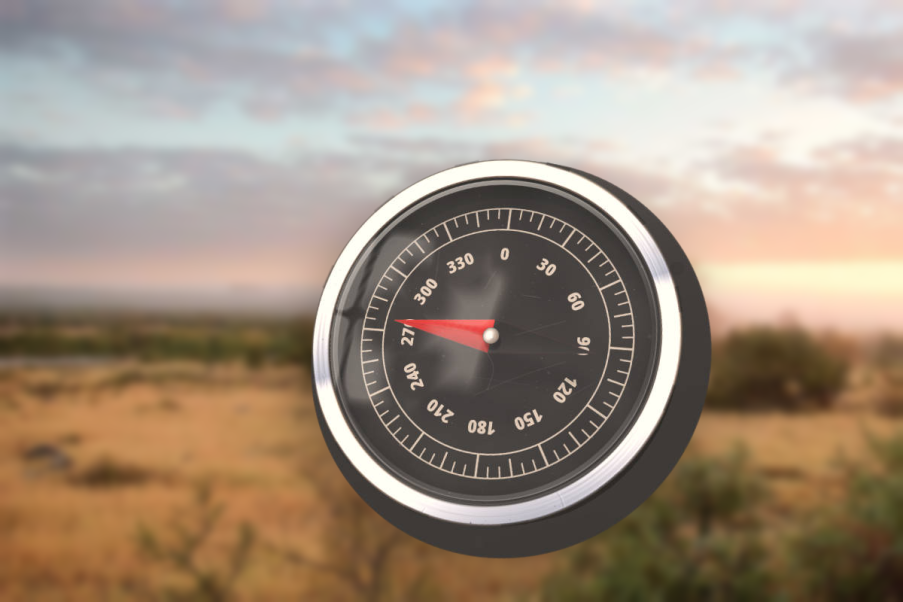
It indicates **275** °
